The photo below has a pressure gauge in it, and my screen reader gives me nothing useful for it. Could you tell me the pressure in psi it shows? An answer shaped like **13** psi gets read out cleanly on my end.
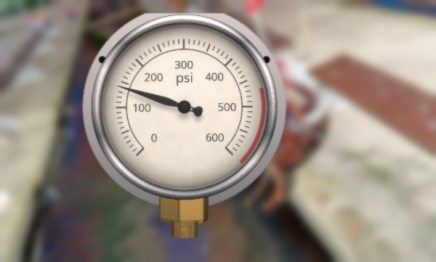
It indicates **140** psi
